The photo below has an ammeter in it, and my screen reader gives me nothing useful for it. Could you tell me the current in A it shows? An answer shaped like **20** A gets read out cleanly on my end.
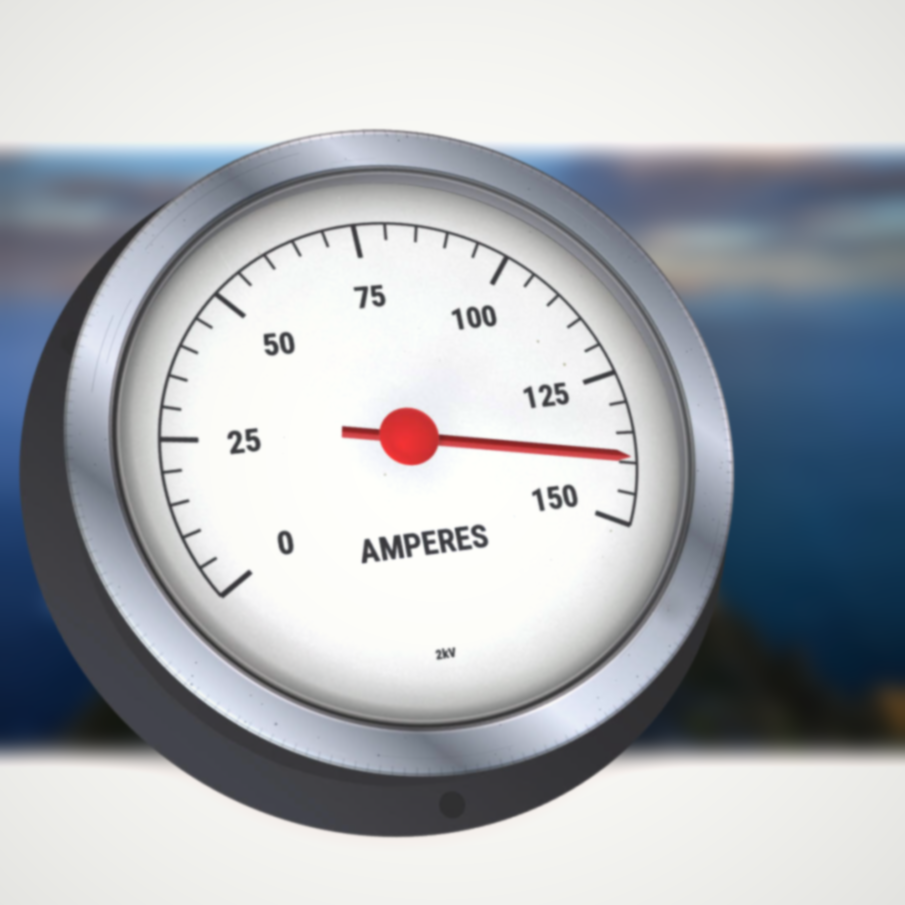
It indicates **140** A
